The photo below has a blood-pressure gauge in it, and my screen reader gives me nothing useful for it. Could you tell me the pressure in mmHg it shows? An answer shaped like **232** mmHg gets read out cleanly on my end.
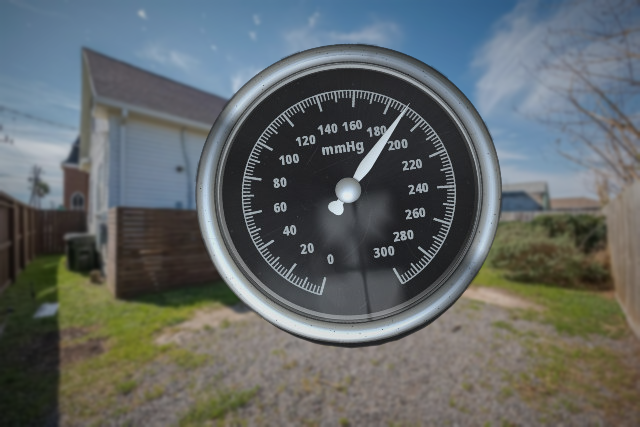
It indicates **190** mmHg
